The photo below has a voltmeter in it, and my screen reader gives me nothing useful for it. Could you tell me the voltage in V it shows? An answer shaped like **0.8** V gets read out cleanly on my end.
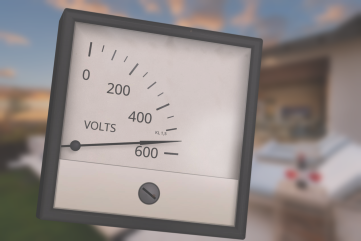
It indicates **550** V
